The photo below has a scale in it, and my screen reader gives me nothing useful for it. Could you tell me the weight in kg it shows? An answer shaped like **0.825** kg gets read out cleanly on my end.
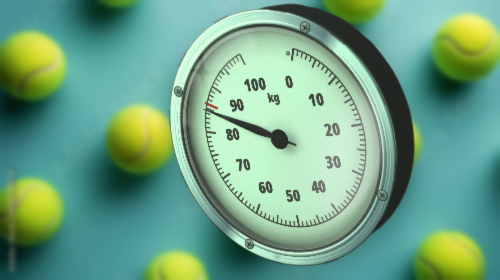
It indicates **85** kg
